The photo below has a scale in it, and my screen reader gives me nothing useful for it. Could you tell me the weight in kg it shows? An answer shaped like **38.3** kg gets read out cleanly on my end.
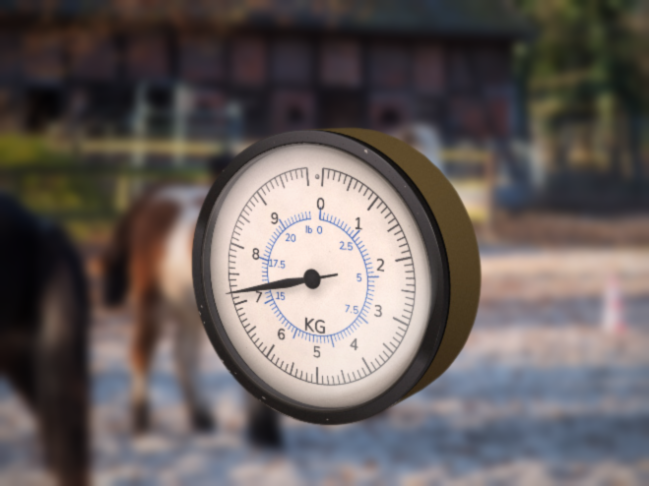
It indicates **7.2** kg
